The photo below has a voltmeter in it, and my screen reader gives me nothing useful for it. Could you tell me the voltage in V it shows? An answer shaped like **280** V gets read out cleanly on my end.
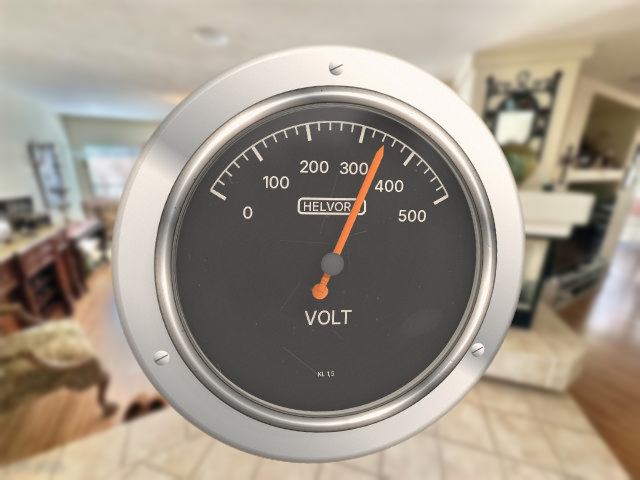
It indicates **340** V
